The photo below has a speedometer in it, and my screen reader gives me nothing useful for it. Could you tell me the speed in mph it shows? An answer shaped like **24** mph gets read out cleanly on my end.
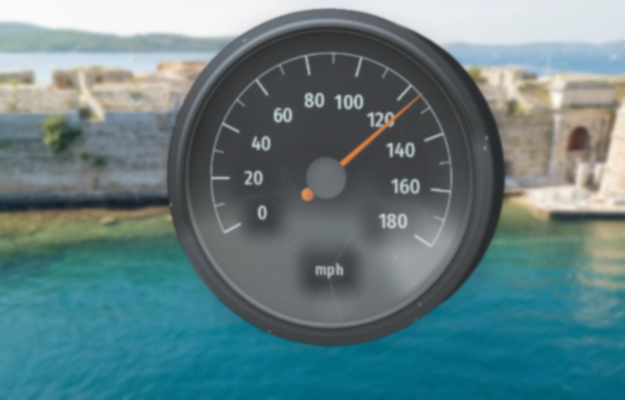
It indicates **125** mph
